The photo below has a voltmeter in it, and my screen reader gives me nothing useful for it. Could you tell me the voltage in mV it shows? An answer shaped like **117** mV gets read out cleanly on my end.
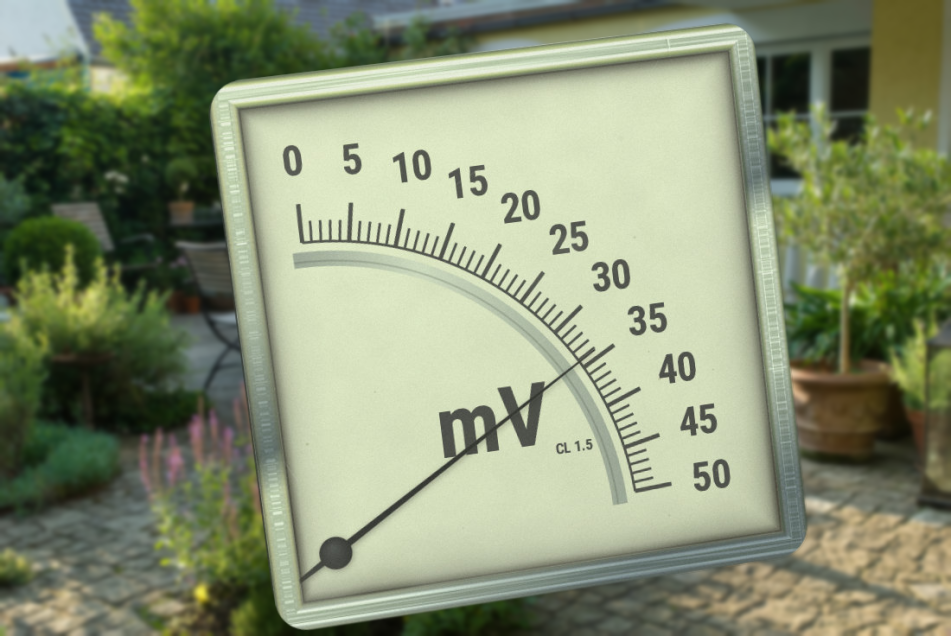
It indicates **34** mV
